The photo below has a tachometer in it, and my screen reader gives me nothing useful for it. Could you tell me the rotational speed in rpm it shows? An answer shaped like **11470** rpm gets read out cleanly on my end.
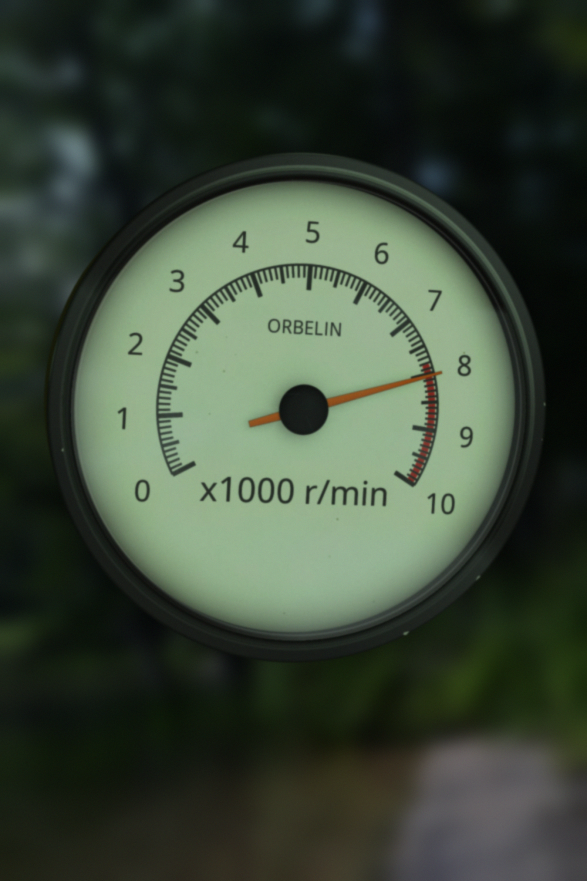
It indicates **8000** rpm
